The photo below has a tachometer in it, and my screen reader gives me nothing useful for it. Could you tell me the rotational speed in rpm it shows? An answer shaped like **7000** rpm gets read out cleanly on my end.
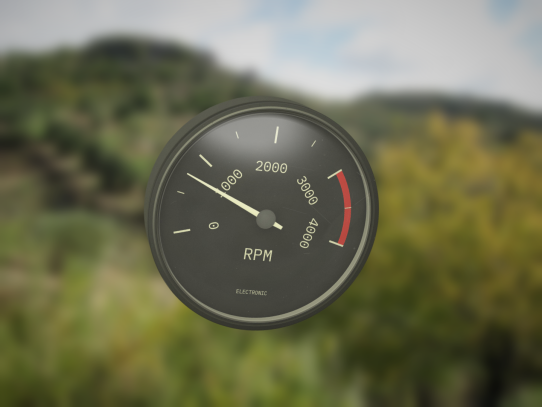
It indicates **750** rpm
